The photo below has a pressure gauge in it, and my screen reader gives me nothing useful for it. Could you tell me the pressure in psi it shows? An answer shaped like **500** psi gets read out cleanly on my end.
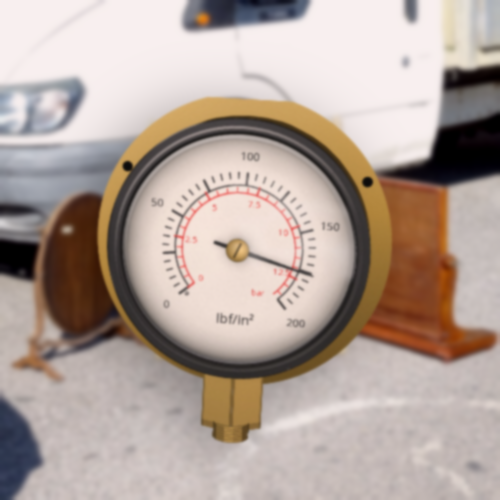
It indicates **175** psi
